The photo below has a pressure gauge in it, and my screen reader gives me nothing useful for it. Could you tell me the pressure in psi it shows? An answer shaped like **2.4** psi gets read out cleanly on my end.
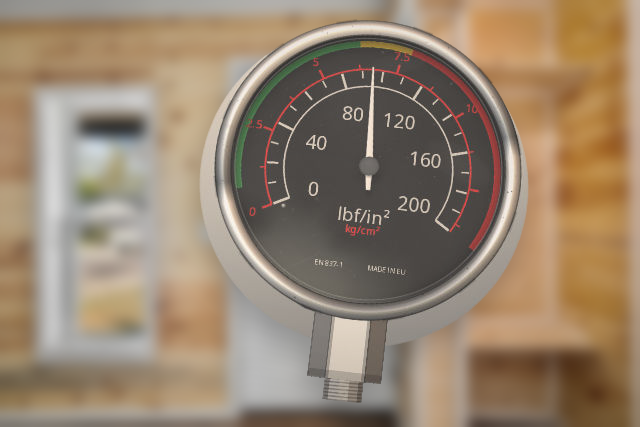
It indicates **95** psi
